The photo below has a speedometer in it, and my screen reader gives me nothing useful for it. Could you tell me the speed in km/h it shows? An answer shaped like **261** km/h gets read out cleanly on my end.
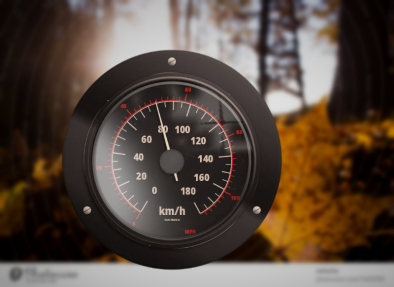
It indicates **80** km/h
